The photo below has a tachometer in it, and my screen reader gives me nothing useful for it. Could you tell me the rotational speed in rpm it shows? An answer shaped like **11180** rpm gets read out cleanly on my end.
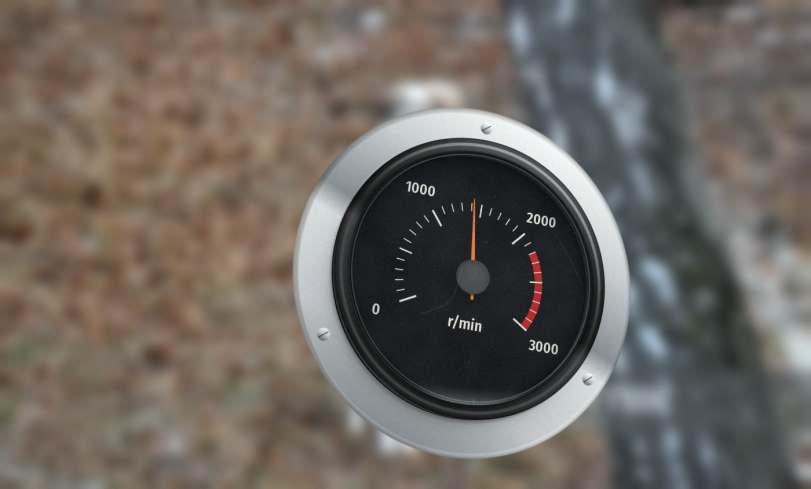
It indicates **1400** rpm
